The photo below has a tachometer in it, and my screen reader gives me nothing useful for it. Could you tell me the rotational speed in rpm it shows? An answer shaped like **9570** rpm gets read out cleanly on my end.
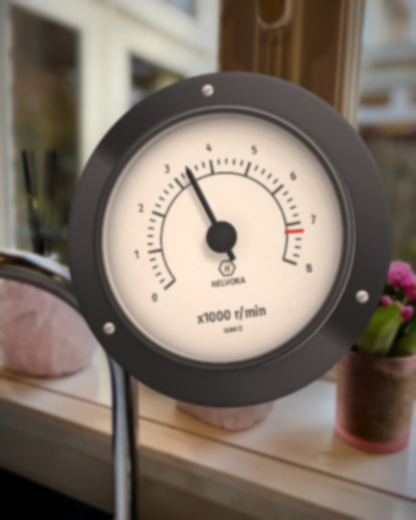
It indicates **3400** rpm
